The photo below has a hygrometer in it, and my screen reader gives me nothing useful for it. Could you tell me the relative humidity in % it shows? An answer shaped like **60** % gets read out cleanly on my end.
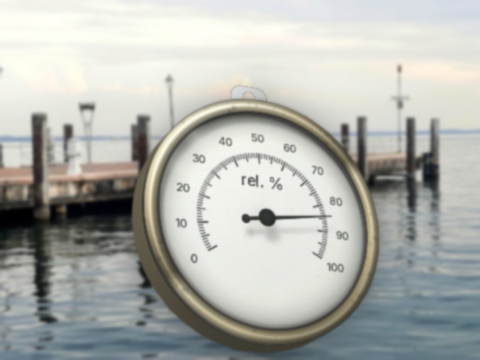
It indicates **85** %
